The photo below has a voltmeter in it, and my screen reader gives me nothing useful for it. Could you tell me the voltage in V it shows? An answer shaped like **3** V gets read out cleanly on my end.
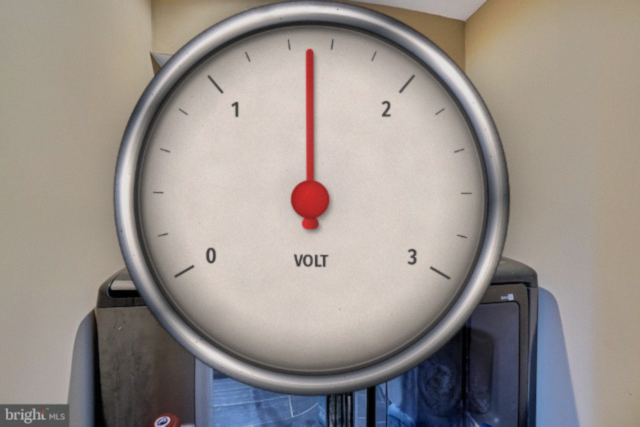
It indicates **1.5** V
